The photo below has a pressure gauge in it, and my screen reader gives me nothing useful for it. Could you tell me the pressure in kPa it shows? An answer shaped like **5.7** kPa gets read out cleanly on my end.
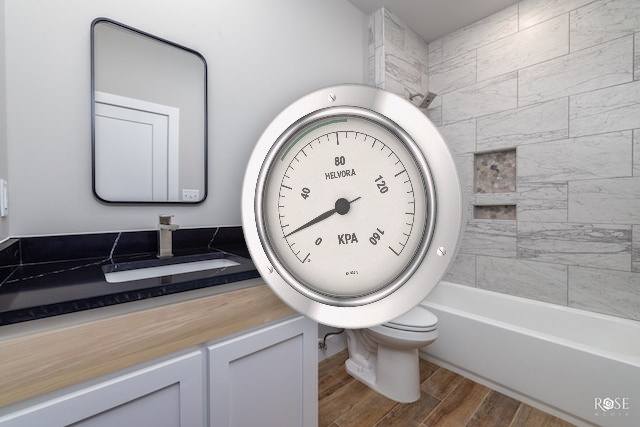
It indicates **15** kPa
